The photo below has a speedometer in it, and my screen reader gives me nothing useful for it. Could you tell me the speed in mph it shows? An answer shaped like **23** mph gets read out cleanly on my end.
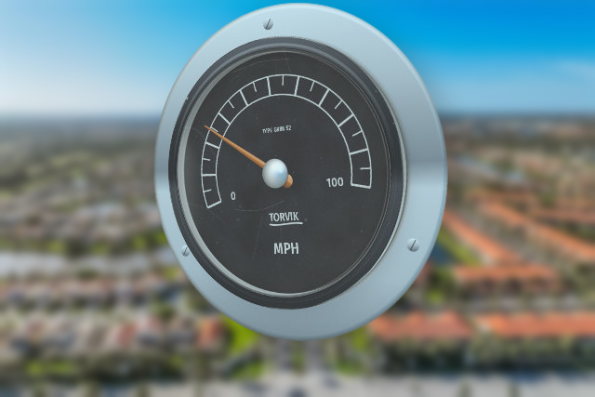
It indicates **25** mph
